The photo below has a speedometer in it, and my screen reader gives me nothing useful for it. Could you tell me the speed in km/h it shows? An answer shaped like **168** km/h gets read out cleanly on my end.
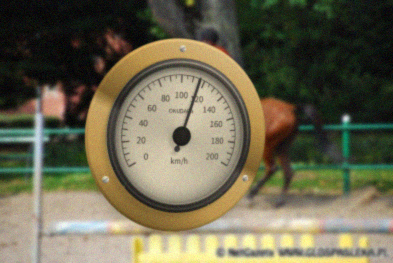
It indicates **115** km/h
